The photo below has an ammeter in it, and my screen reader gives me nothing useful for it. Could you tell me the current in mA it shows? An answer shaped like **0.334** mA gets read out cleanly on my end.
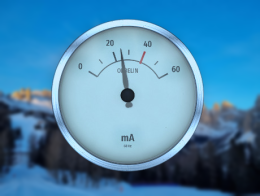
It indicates **25** mA
